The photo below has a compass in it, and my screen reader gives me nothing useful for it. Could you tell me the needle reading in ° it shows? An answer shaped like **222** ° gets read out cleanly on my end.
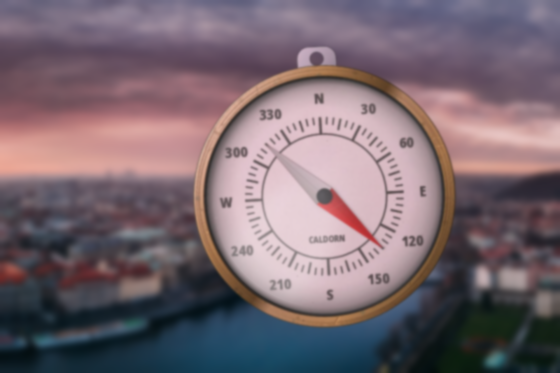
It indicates **135** °
